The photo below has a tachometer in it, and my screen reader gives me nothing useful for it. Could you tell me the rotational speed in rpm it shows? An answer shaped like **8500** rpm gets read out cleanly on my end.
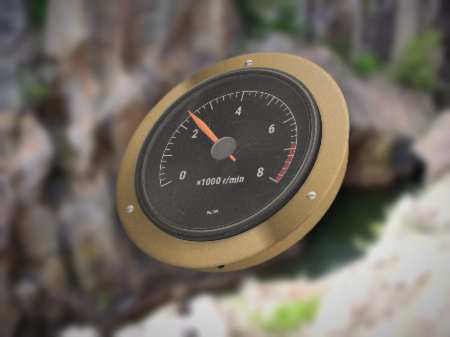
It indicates **2400** rpm
